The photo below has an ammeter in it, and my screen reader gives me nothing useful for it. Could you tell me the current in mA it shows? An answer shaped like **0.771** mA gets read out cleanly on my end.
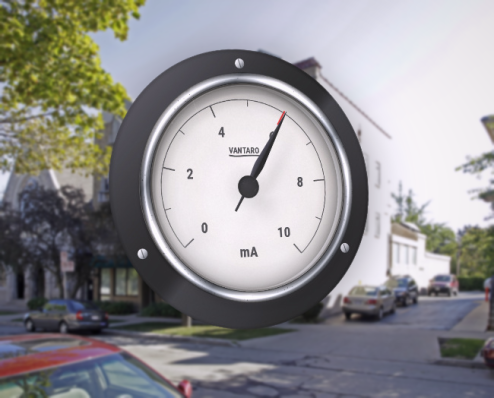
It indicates **6** mA
